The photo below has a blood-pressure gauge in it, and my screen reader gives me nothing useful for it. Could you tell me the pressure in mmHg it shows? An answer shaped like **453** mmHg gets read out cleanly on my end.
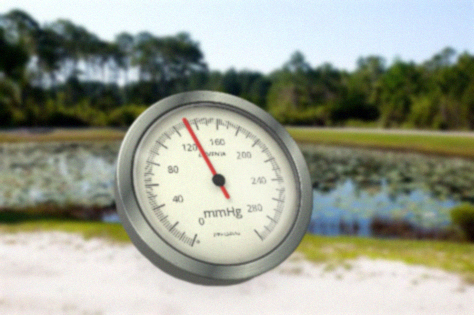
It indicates **130** mmHg
